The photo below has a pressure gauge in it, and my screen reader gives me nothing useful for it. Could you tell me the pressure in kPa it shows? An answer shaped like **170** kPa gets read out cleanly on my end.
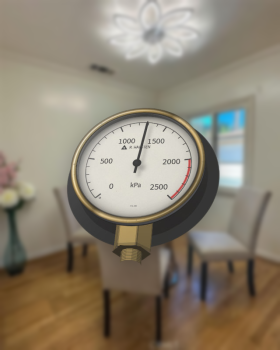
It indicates **1300** kPa
